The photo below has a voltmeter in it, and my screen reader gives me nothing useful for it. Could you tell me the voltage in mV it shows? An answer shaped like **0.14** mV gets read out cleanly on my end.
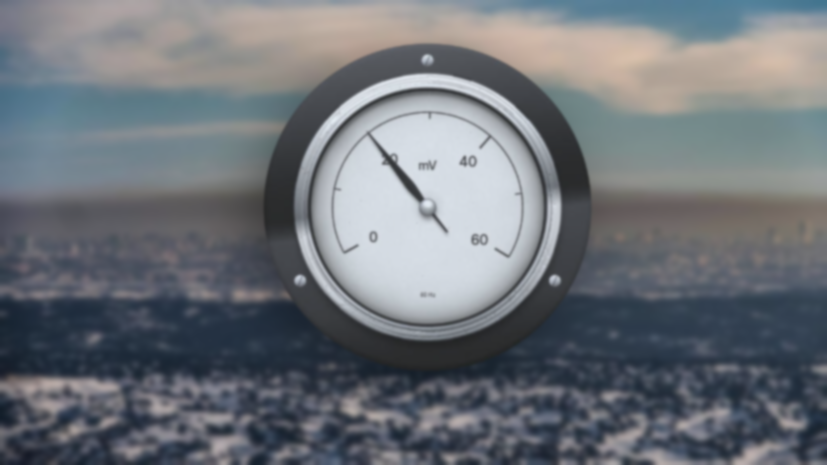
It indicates **20** mV
